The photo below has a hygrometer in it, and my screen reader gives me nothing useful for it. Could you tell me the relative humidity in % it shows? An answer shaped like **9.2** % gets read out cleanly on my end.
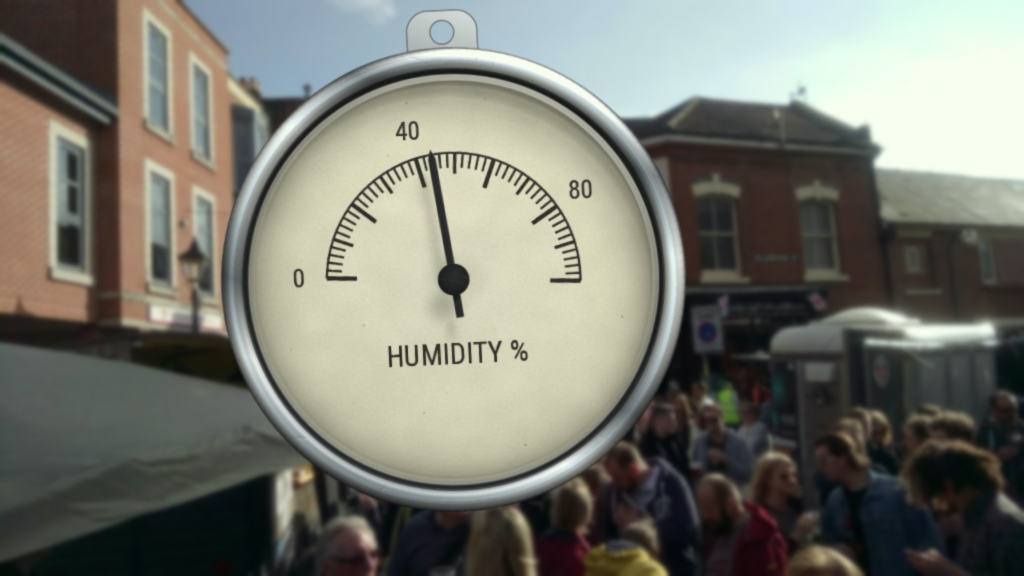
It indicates **44** %
